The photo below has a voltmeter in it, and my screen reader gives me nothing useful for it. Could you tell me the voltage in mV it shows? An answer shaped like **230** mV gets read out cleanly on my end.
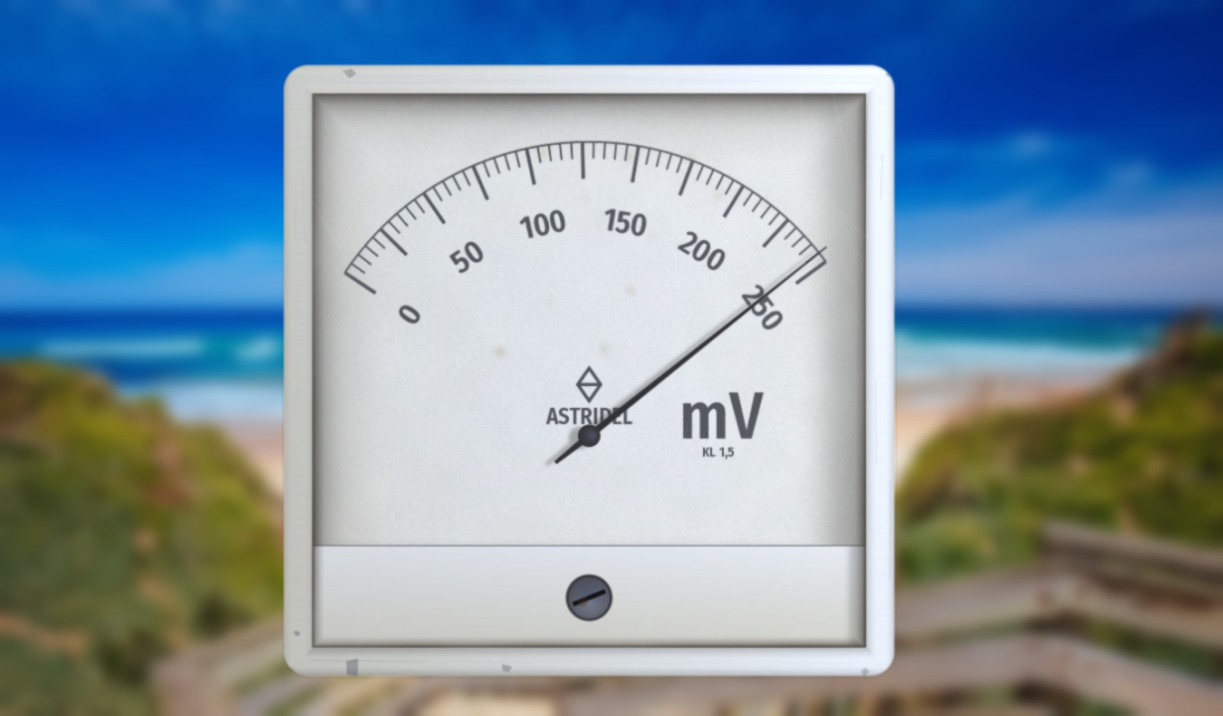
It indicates **245** mV
